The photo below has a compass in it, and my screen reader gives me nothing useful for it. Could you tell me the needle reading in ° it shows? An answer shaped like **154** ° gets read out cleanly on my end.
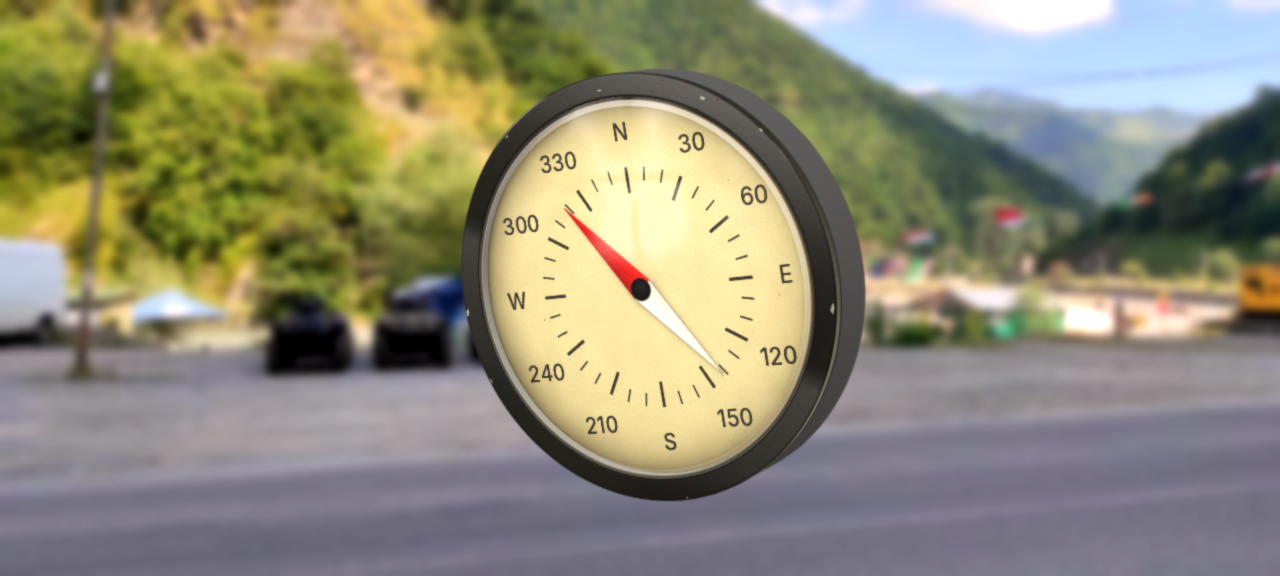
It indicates **320** °
